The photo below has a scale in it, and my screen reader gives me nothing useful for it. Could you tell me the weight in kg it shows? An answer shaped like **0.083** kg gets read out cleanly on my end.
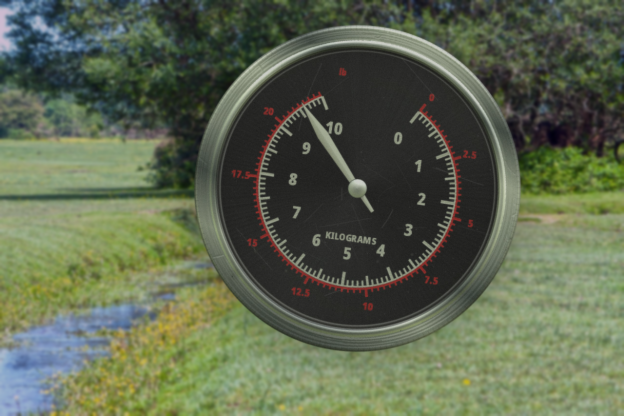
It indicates **9.6** kg
